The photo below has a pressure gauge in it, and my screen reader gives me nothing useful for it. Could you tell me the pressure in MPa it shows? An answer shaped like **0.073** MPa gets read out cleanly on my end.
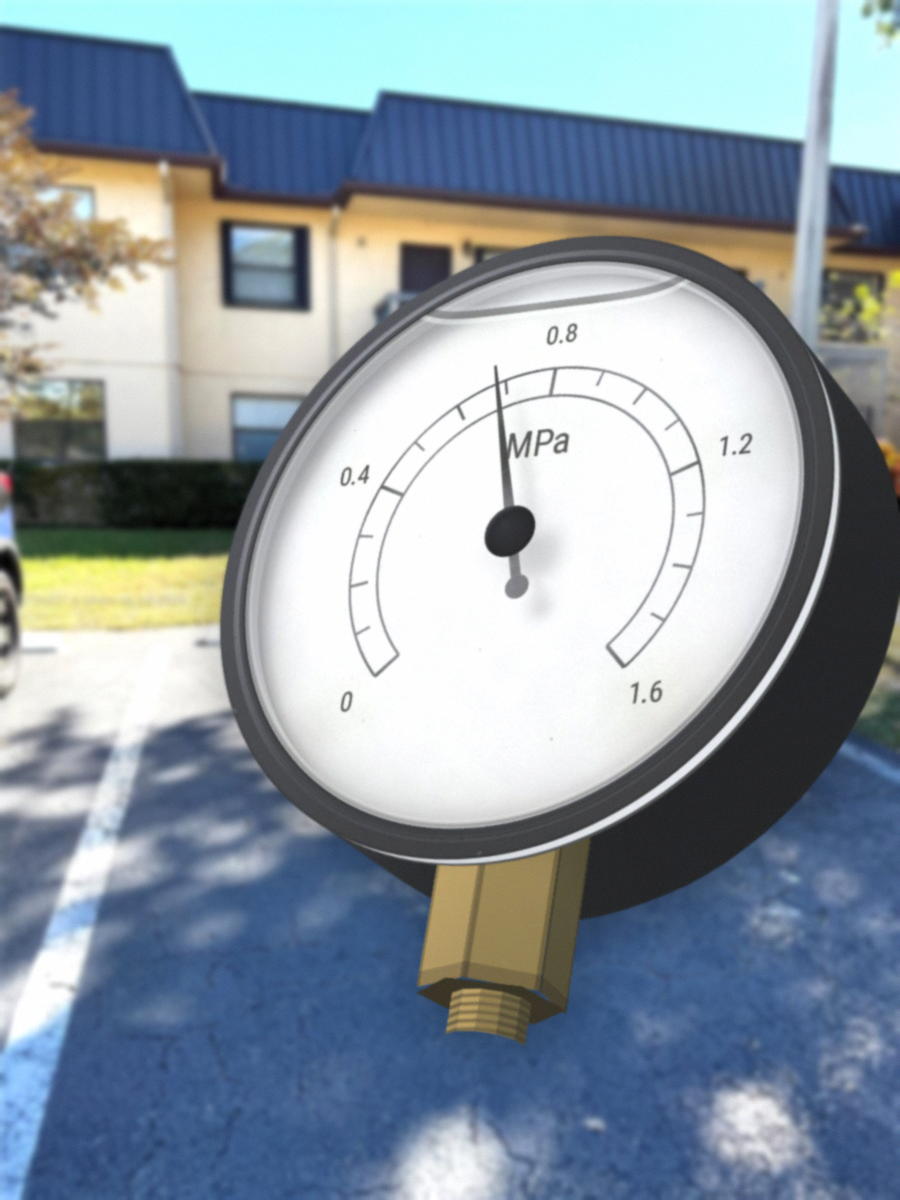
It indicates **0.7** MPa
